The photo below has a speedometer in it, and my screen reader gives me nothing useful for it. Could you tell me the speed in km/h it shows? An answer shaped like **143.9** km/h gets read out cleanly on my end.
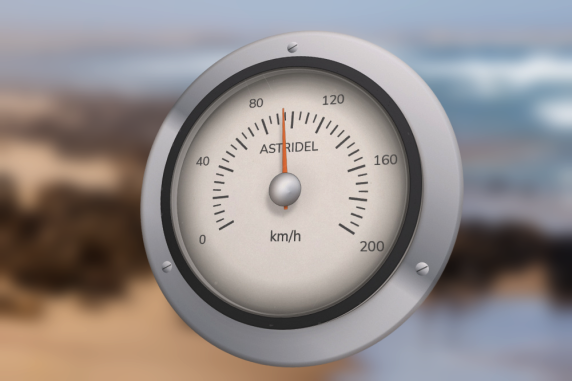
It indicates **95** km/h
